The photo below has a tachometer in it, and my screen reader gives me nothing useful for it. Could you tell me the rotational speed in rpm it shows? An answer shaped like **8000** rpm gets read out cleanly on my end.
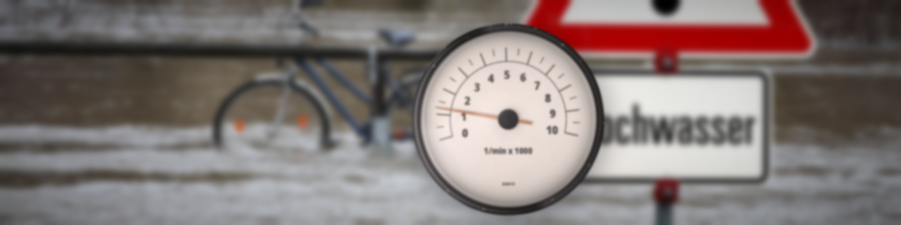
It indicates **1250** rpm
